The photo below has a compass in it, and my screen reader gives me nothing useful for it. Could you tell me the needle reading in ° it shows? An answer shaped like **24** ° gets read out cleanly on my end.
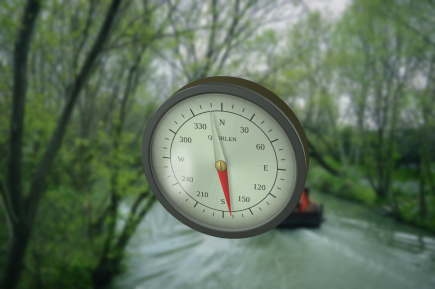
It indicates **170** °
